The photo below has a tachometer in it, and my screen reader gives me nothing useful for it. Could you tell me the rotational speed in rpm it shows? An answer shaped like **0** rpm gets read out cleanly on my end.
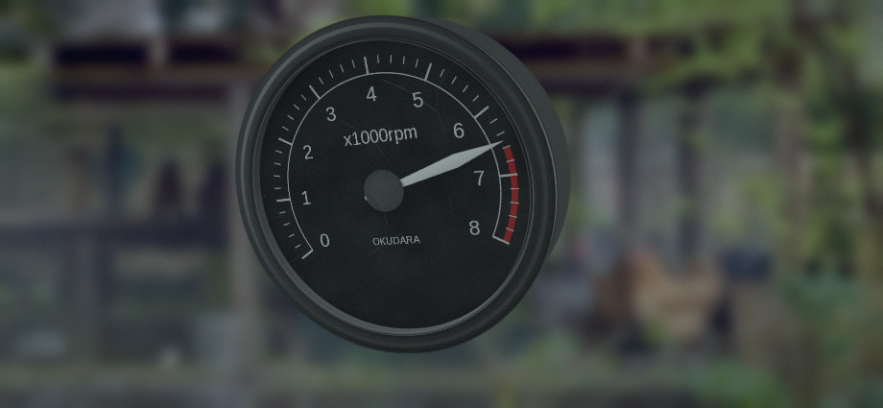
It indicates **6500** rpm
